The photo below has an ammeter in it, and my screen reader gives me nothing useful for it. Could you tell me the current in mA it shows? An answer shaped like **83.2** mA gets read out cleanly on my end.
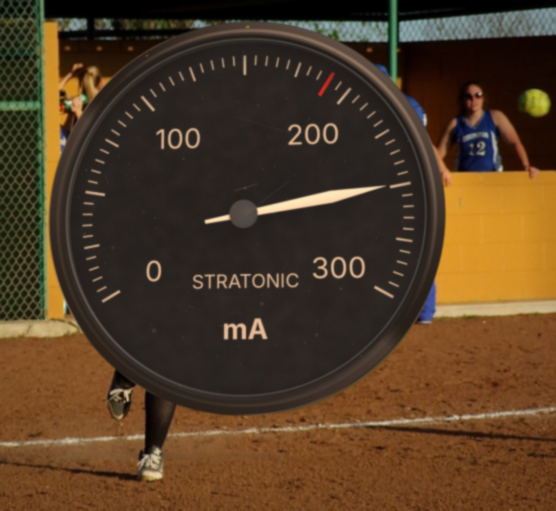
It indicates **250** mA
